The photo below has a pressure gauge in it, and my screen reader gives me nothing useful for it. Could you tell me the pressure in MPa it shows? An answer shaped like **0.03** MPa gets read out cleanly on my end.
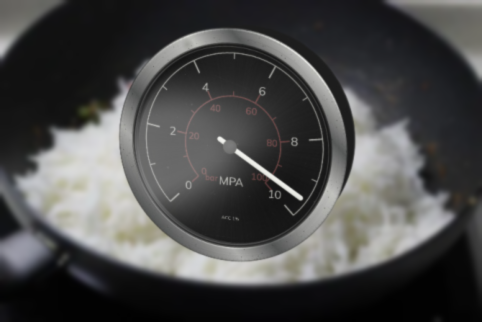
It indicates **9.5** MPa
